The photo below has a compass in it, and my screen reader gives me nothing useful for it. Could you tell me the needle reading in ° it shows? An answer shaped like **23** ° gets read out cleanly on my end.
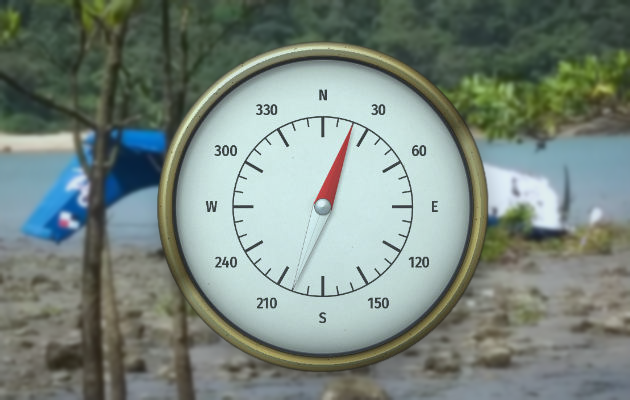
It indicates **20** °
